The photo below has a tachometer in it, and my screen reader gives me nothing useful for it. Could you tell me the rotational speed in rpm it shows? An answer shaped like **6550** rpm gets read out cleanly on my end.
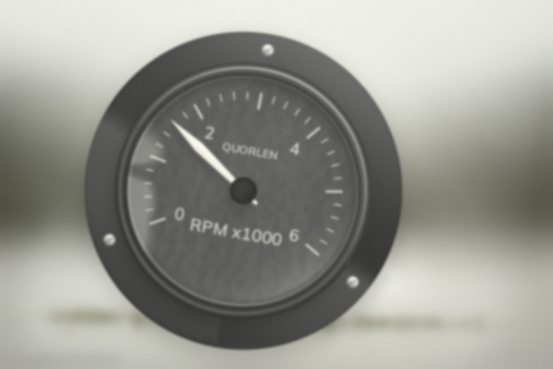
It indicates **1600** rpm
